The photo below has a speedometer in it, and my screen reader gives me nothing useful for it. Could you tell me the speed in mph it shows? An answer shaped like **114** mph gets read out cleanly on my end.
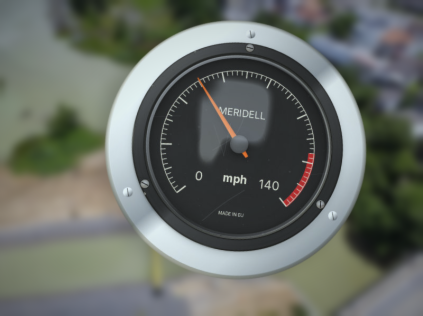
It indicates **50** mph
